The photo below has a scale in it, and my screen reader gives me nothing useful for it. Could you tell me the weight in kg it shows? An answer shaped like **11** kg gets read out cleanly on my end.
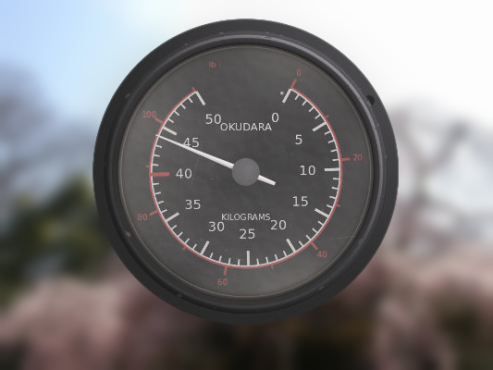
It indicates **44** kg
